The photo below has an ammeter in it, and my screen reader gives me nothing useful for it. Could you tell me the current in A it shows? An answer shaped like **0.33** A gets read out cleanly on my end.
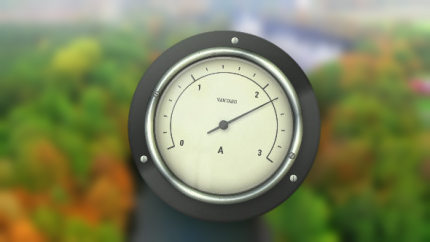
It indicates **2.2** A
